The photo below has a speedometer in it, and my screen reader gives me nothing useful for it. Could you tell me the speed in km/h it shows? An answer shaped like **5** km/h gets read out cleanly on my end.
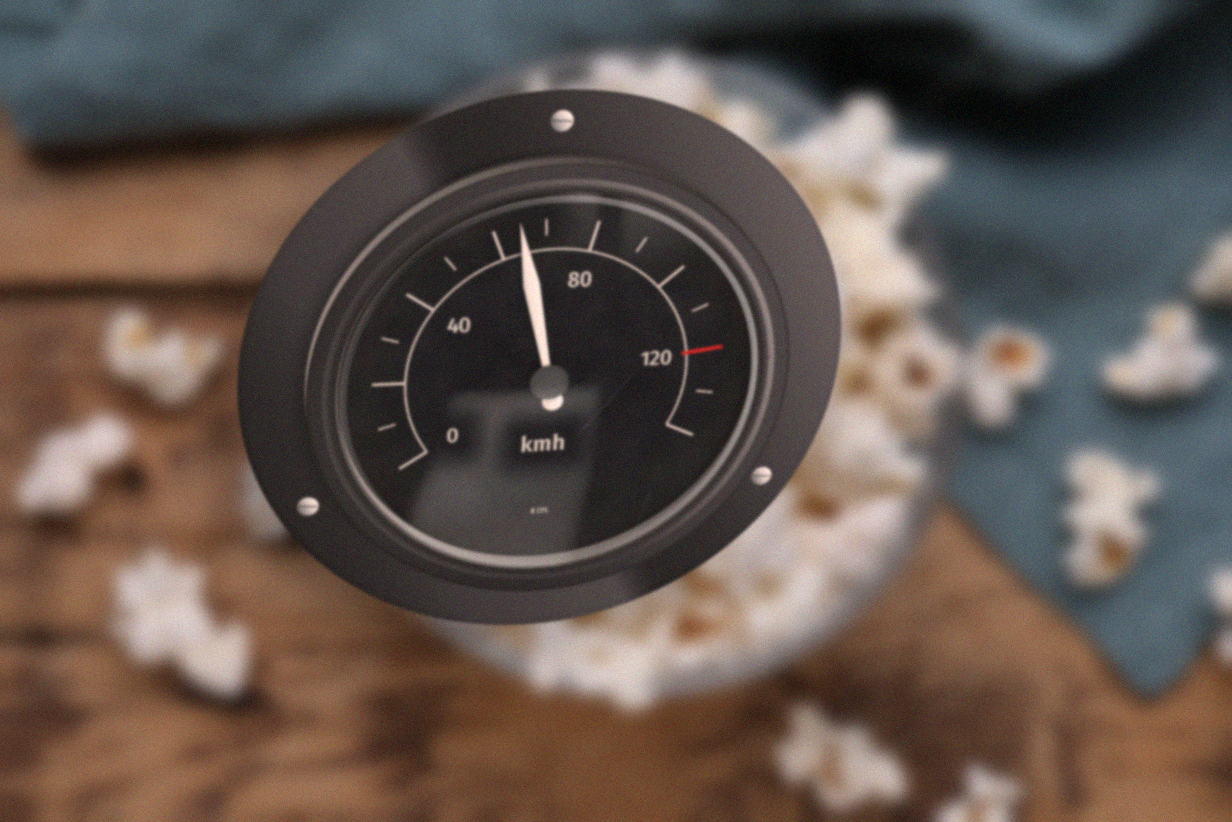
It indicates **65** km/h
